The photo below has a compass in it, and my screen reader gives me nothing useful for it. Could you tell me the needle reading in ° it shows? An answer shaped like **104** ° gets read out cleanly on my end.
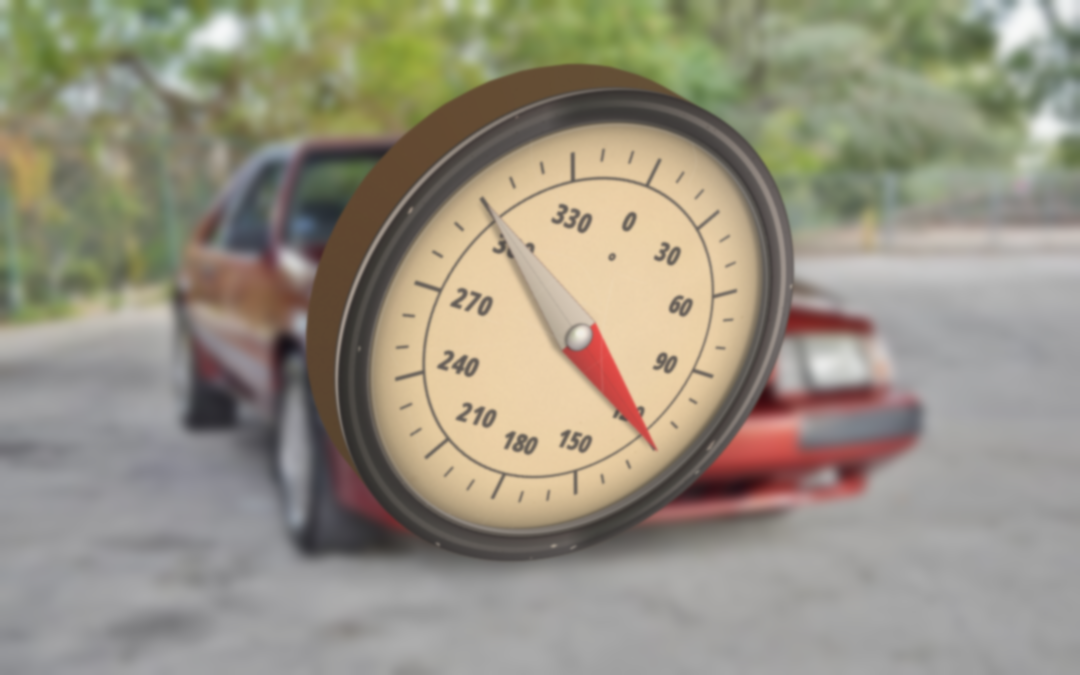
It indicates **120** °
